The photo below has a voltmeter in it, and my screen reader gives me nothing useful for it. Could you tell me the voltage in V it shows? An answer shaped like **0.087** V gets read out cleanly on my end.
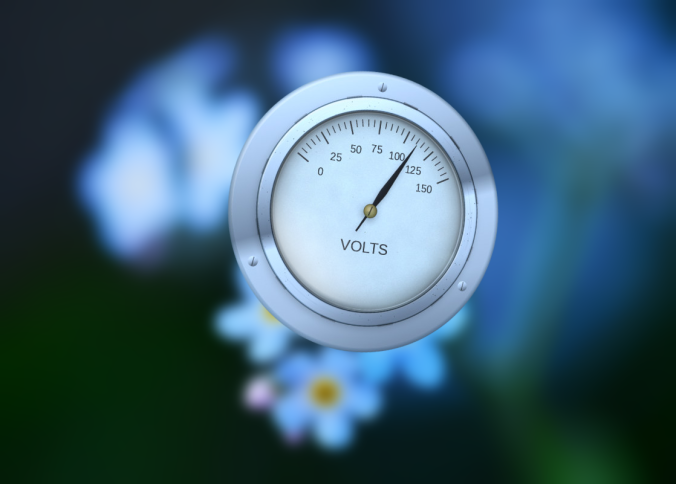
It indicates **110** V
